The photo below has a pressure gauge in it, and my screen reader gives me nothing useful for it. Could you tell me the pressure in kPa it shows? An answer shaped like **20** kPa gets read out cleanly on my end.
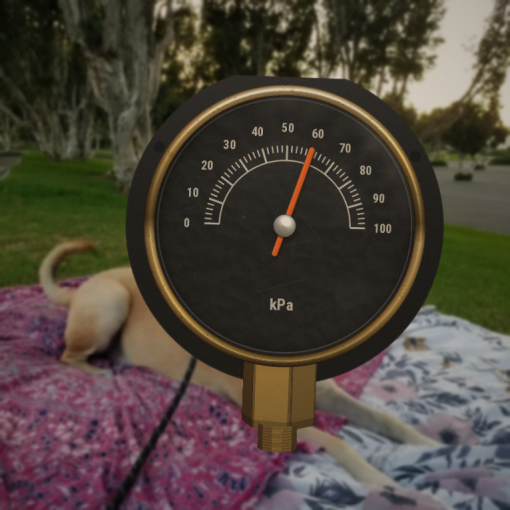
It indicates **60** kPa
